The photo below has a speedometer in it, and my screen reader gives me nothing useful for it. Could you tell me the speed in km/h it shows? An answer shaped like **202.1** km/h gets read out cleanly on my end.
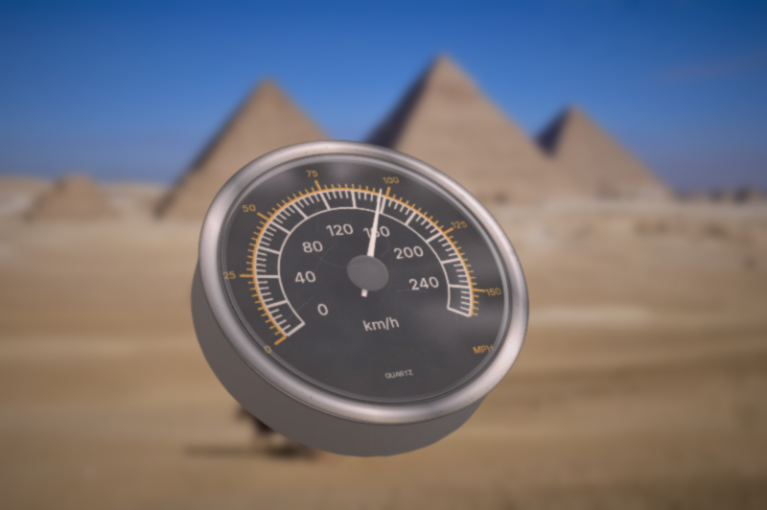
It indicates **156** km/h
